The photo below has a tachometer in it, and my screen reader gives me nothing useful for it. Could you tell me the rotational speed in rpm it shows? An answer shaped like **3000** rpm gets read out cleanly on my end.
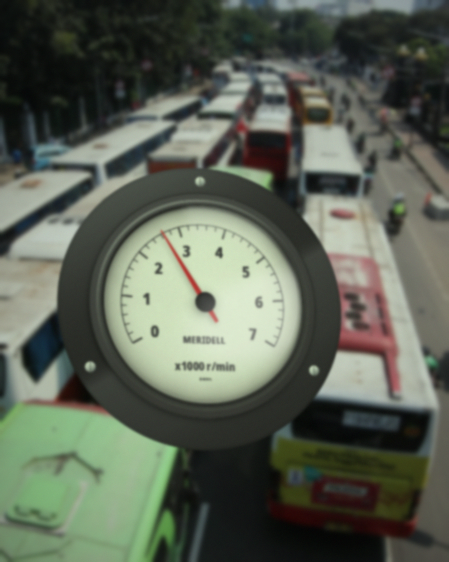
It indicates **2600** rpm
